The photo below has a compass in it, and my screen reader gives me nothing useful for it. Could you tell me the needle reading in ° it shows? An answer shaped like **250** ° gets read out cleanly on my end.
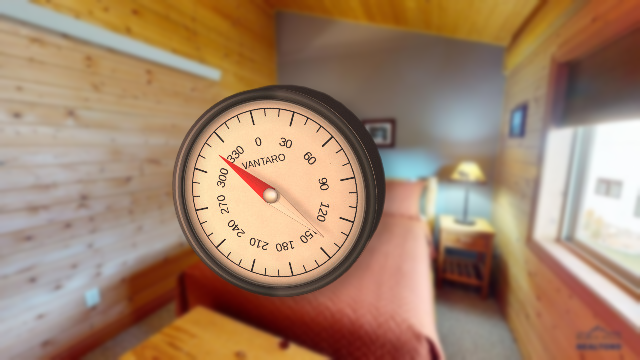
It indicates **320** °
